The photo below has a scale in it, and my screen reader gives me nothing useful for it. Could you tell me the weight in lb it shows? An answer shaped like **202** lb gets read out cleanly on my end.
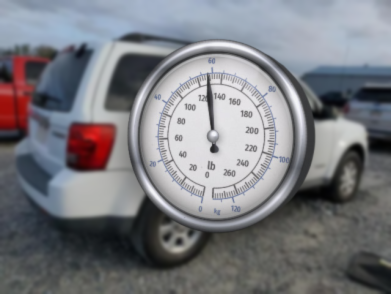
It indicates **130** lb
